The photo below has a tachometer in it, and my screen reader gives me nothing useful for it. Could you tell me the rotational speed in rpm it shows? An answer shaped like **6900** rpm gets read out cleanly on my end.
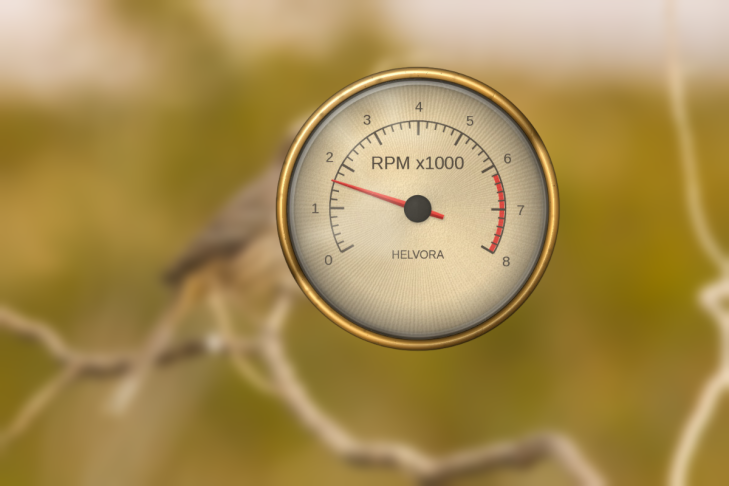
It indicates **1600** rpm
